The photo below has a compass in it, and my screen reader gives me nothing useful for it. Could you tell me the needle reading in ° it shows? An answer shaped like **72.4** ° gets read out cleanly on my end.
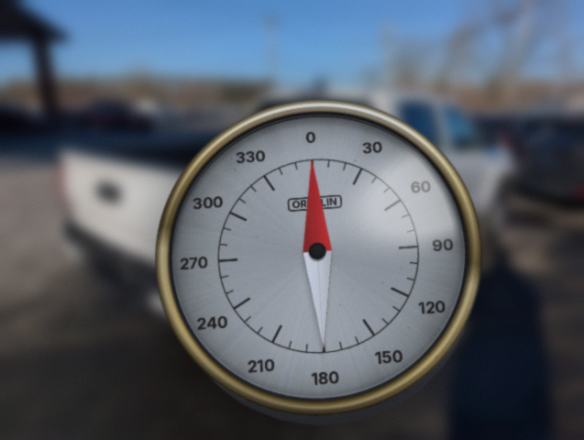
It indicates **0** °
